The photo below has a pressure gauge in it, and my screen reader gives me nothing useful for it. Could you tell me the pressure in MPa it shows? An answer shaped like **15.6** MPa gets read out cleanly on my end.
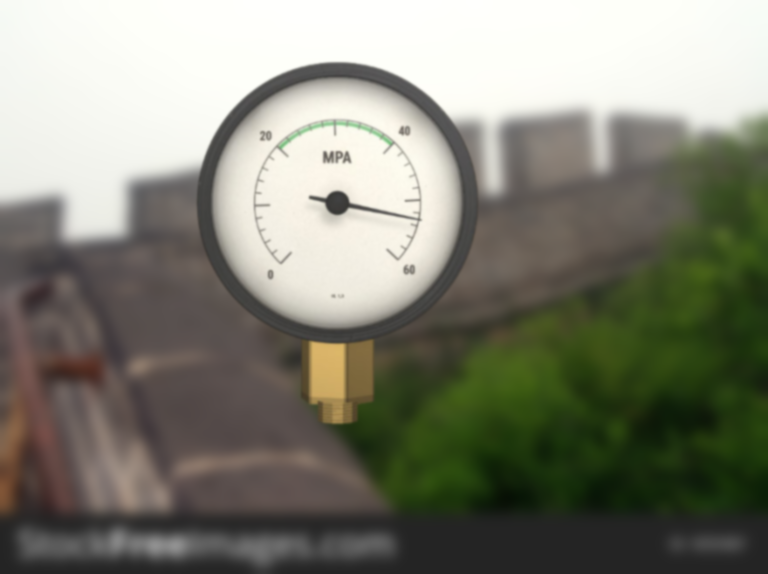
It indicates **53** MPa
